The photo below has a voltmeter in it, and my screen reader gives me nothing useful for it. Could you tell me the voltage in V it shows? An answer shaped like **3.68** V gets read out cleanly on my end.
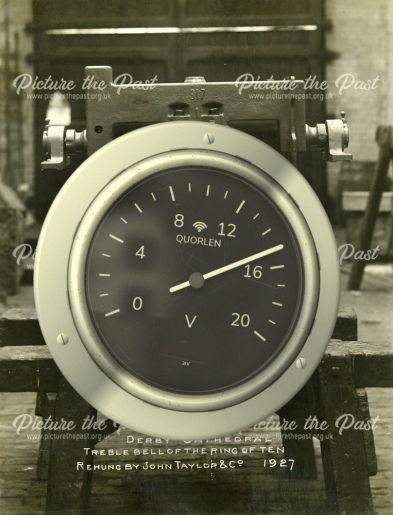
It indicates **15** V
